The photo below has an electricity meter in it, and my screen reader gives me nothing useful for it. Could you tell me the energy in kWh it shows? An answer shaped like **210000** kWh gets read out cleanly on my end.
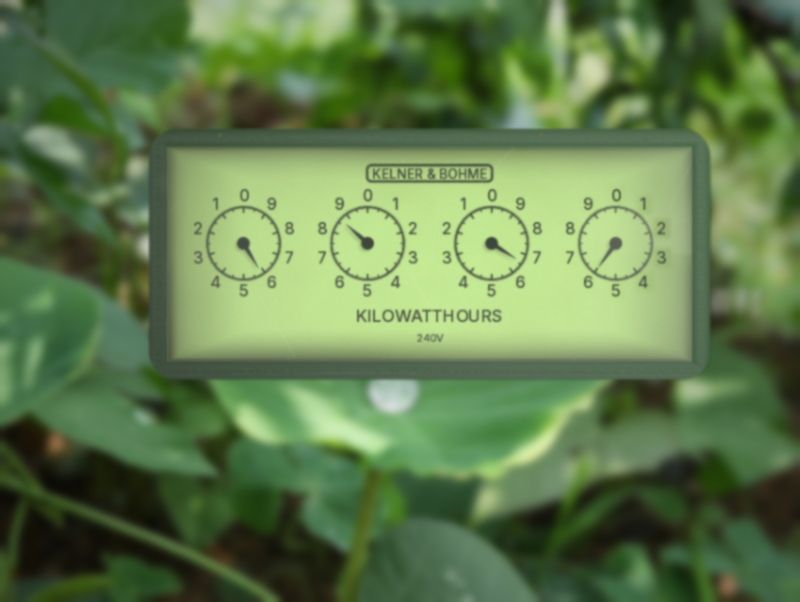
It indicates **5866** kWh
